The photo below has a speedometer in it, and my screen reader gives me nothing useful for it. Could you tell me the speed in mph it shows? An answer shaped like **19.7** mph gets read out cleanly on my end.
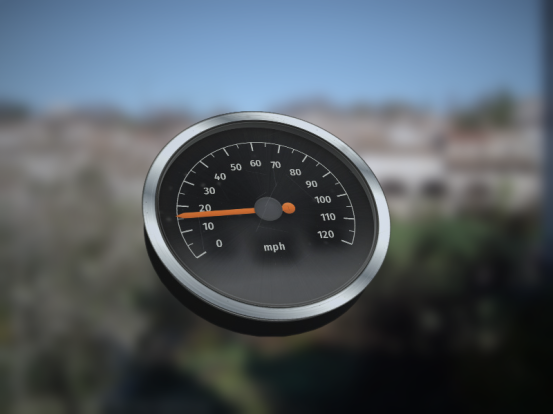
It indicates **15** mph
